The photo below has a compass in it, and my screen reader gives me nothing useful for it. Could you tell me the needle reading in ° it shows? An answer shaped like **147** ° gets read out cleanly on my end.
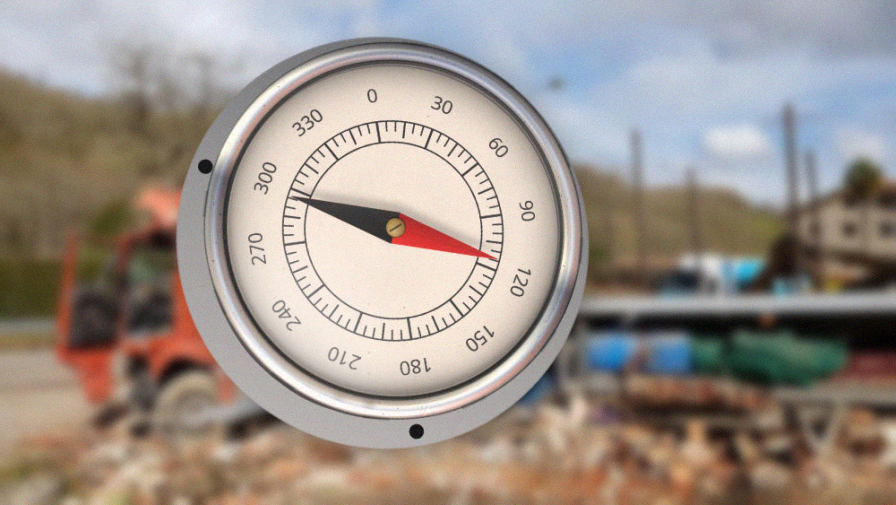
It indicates **115** °
